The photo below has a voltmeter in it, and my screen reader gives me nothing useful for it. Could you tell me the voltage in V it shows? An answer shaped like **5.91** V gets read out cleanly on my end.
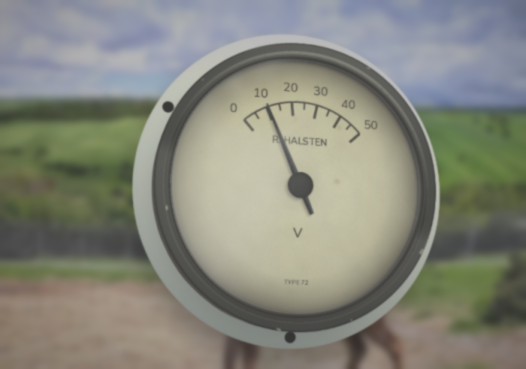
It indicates **10** V
